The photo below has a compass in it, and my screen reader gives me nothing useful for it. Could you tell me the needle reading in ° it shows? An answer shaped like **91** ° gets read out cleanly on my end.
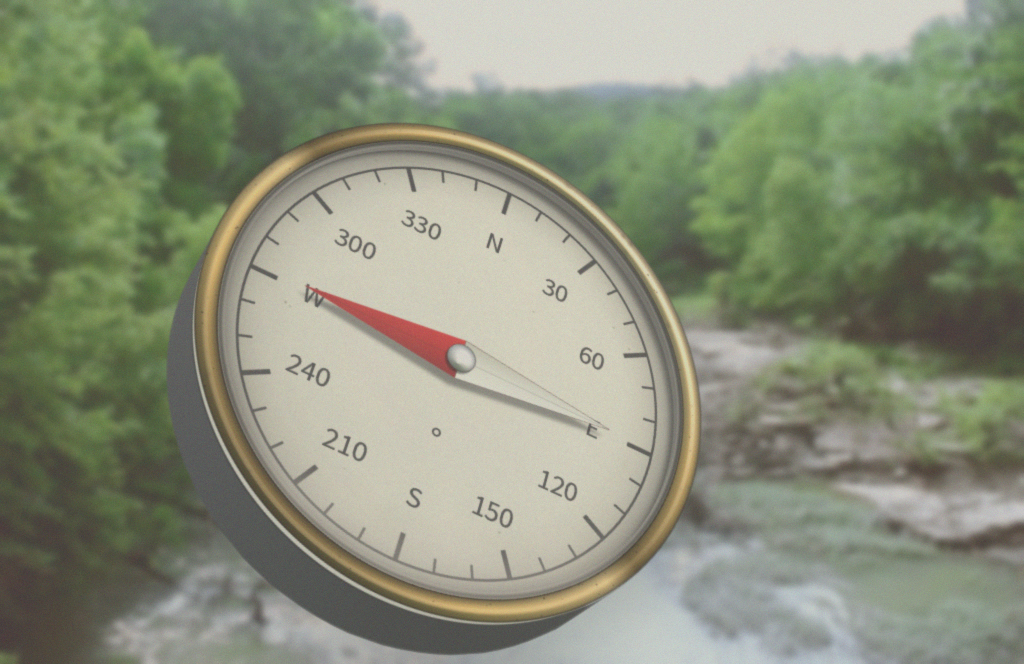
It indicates **270** °
